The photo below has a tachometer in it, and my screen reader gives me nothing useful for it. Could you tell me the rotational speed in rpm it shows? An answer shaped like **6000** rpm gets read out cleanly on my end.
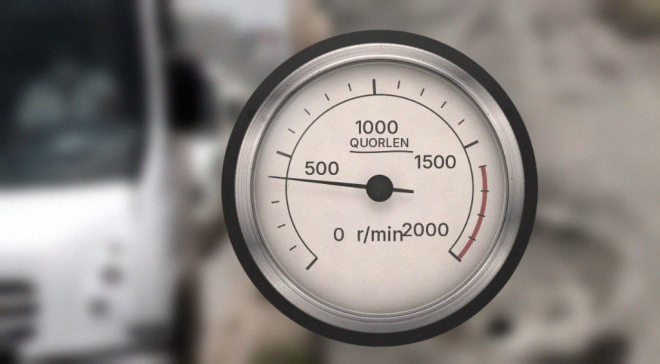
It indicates **400** rpm
